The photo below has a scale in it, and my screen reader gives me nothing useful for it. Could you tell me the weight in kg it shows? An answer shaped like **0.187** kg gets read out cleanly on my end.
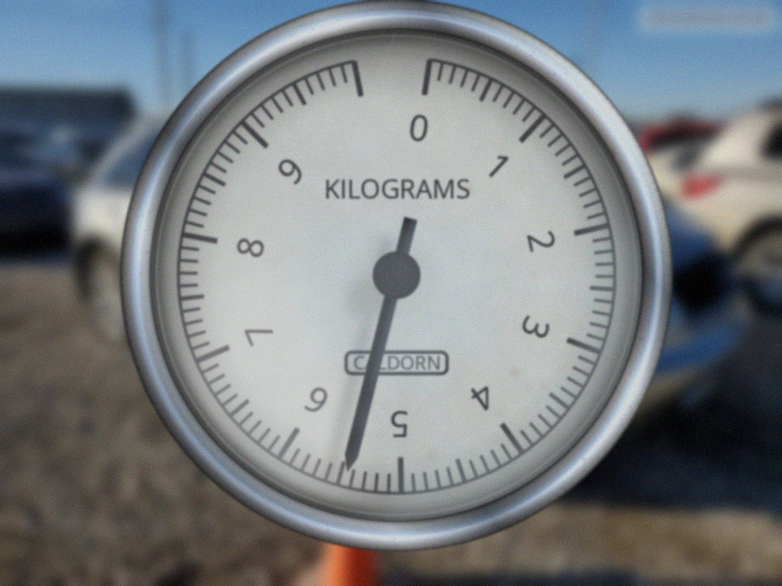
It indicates **5.45** kg
